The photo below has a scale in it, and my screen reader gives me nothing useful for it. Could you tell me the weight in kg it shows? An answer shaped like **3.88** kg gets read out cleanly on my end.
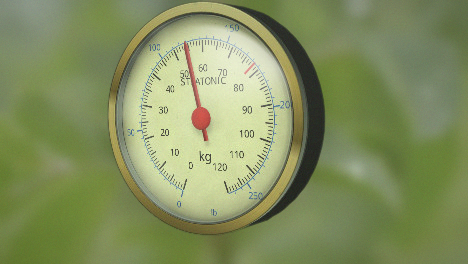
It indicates **55** kg
